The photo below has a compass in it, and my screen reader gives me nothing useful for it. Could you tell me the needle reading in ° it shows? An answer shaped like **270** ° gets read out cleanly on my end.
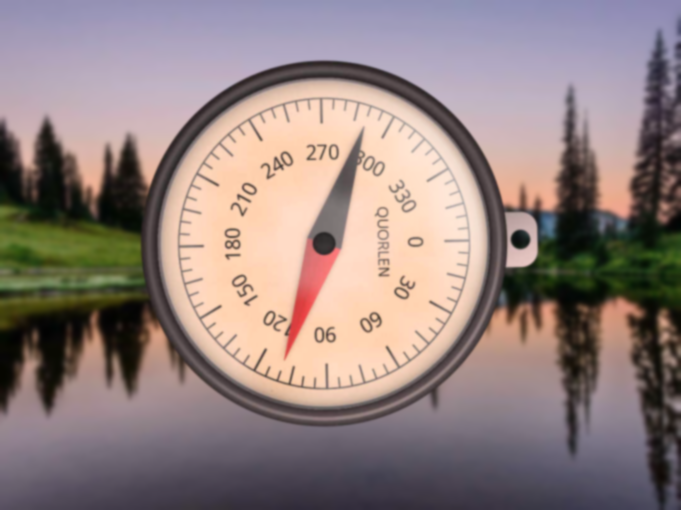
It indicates **110** °
